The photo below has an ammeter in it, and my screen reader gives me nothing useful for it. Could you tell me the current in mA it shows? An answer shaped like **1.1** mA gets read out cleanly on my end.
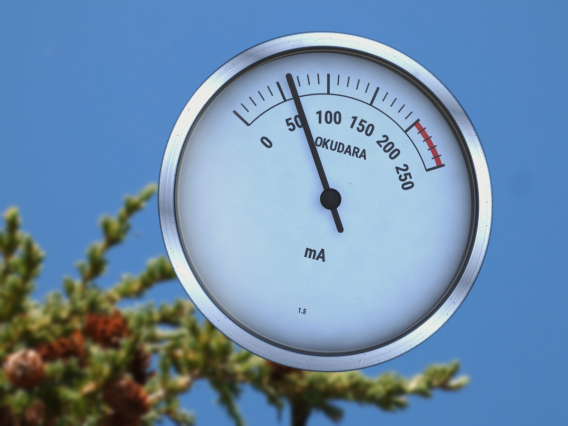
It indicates **60** mA
